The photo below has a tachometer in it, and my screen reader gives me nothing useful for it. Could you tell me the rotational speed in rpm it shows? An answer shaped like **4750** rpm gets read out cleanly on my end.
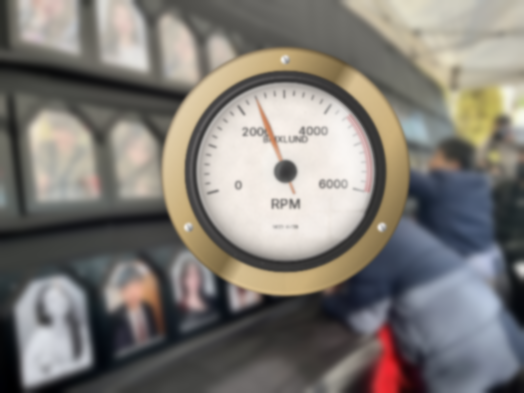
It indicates **2400** rpm
